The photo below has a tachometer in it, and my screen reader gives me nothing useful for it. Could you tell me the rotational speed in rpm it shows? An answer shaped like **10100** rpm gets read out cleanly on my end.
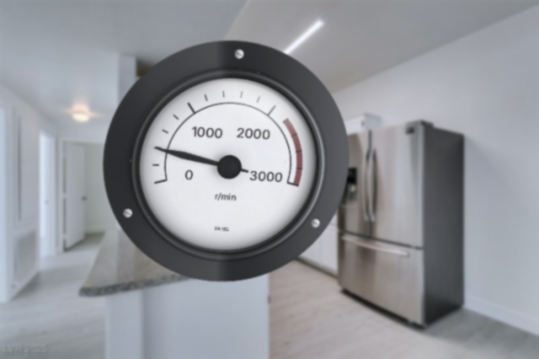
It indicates **400** rpm
